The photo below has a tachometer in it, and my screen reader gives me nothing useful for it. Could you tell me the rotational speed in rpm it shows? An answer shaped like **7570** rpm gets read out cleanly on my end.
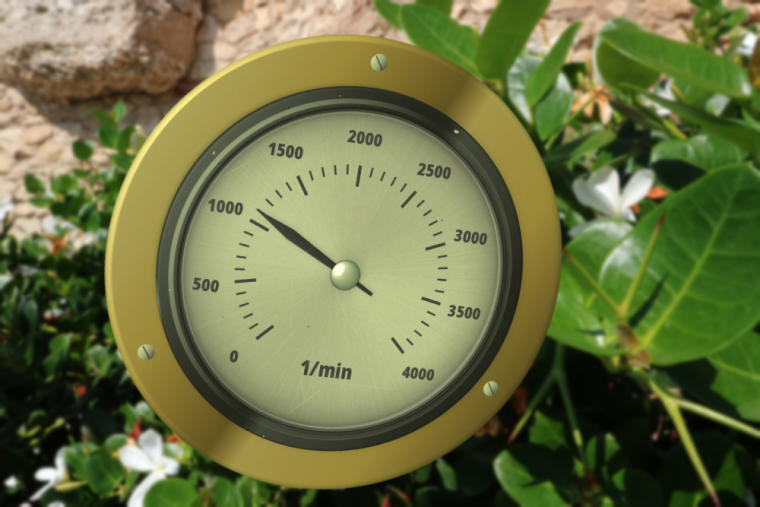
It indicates **1100** rpm
